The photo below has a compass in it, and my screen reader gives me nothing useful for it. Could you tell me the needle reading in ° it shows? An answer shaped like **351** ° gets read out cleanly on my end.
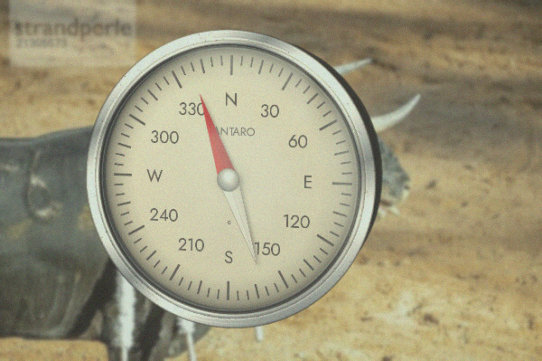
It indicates **340** °
